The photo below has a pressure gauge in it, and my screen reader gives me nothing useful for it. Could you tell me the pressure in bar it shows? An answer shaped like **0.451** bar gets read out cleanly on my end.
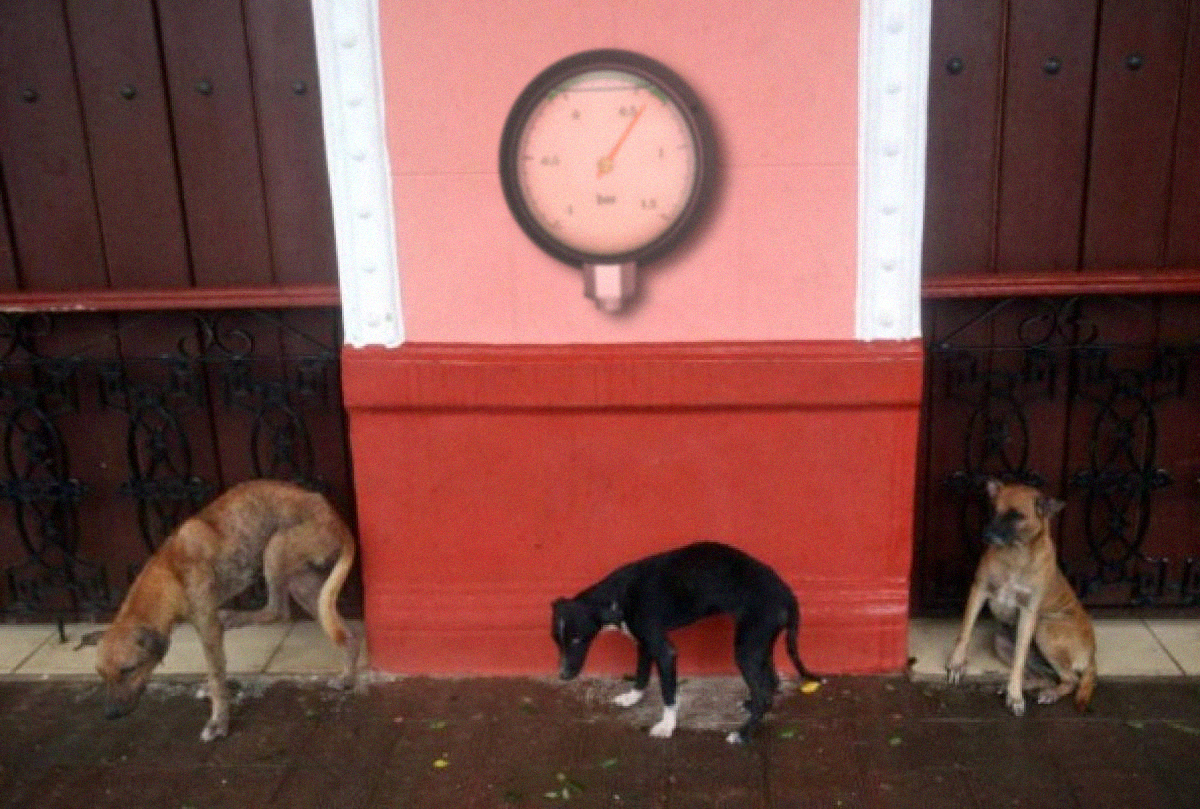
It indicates **0.6** bar
